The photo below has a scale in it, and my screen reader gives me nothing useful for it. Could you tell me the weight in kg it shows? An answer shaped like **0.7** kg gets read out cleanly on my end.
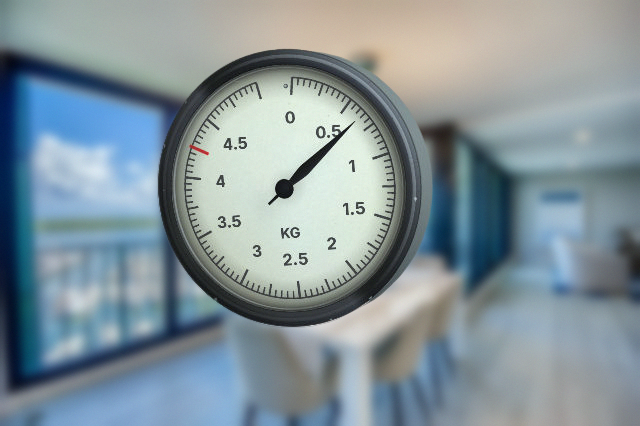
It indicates **0.65** kg
